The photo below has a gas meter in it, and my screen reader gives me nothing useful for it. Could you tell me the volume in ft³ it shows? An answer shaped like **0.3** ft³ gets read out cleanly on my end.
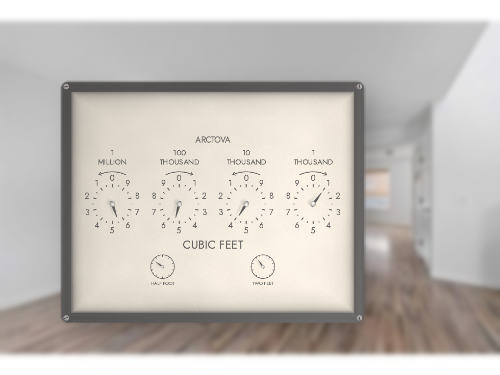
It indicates **554100** ft³
